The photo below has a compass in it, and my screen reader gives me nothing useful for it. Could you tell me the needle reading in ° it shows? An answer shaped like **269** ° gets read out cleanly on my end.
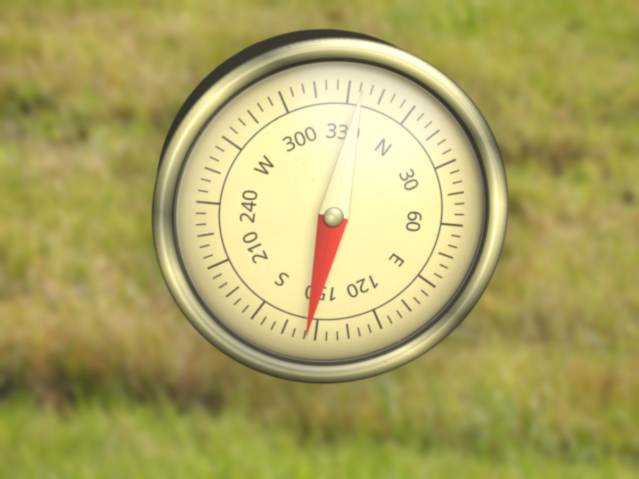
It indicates **155** °
